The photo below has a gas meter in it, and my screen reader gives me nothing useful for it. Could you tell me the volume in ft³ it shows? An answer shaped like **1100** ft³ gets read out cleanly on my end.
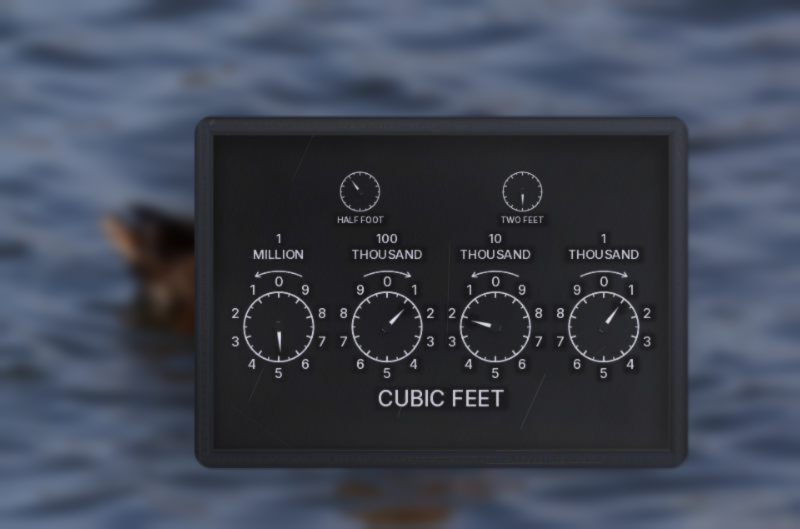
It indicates **512100** ft³
